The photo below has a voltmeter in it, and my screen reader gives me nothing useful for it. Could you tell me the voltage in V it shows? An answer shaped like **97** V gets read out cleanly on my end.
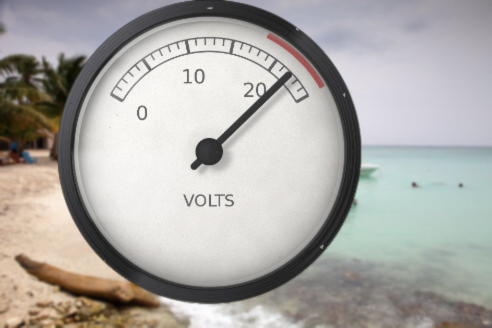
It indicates **22** V
